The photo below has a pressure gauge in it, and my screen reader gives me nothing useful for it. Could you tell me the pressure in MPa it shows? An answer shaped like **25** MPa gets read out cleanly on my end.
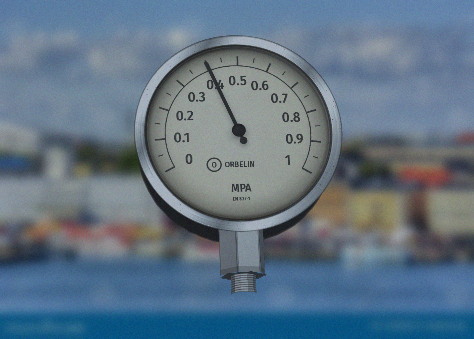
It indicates **0.4** MPa
